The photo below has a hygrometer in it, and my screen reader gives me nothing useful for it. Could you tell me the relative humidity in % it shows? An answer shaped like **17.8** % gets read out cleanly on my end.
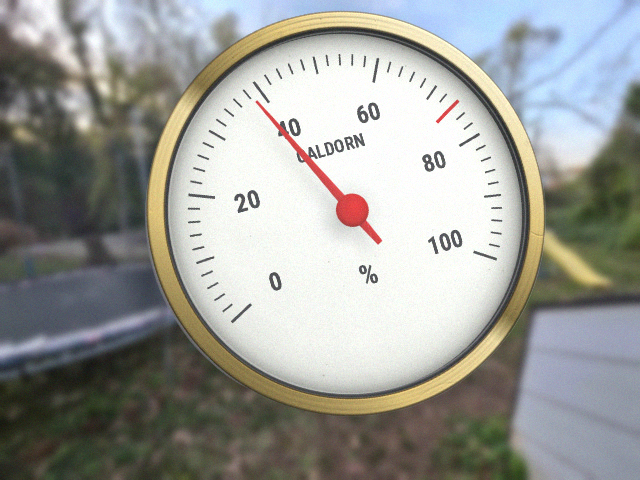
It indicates **38** %
